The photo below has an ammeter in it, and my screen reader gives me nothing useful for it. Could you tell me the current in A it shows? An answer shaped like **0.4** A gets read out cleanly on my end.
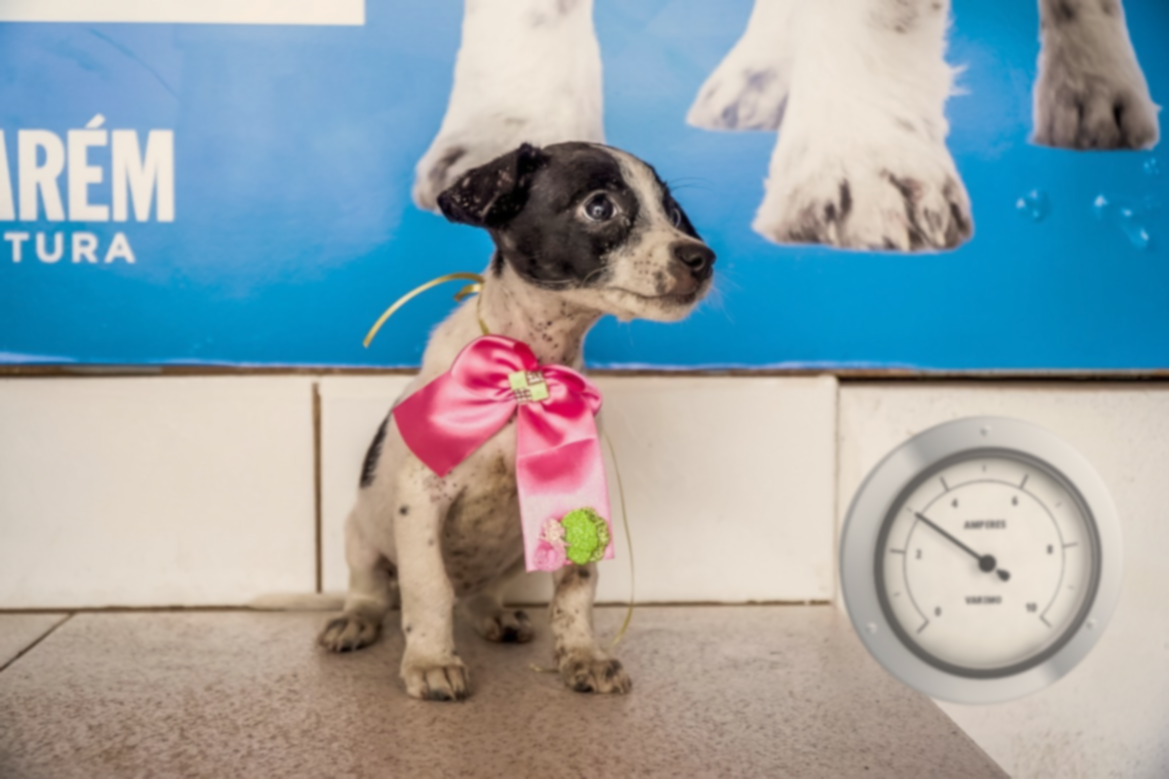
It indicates **3** A
